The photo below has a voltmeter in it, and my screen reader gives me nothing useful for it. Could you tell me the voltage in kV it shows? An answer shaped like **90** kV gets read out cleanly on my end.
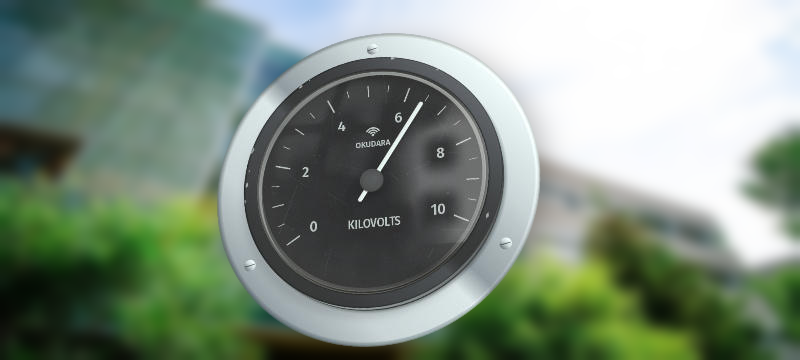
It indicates **6.5** kV
